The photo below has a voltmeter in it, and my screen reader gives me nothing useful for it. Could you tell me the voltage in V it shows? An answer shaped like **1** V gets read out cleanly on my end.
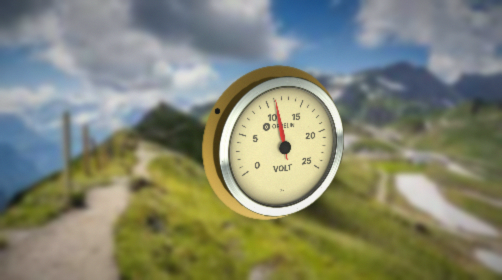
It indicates **11** V
